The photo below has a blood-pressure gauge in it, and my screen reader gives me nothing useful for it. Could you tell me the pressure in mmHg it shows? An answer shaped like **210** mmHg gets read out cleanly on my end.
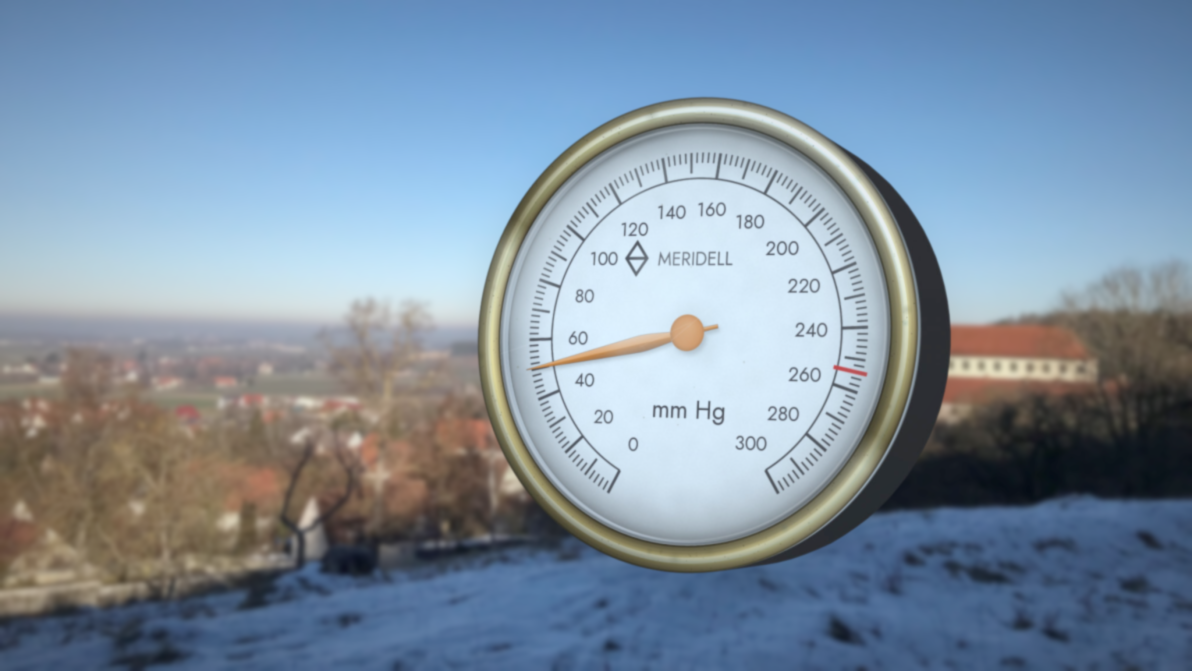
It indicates **50** mmHg
